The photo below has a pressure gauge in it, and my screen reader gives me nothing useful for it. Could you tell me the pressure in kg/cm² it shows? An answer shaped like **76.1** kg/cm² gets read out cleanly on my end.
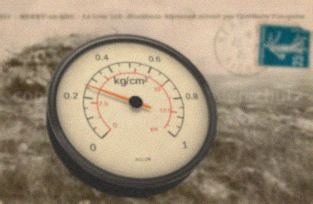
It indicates **0.25** kg/cm²
